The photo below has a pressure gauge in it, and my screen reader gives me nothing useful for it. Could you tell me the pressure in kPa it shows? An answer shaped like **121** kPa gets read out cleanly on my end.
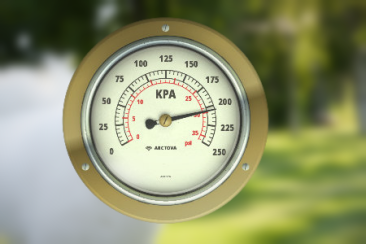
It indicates **205** kPa
